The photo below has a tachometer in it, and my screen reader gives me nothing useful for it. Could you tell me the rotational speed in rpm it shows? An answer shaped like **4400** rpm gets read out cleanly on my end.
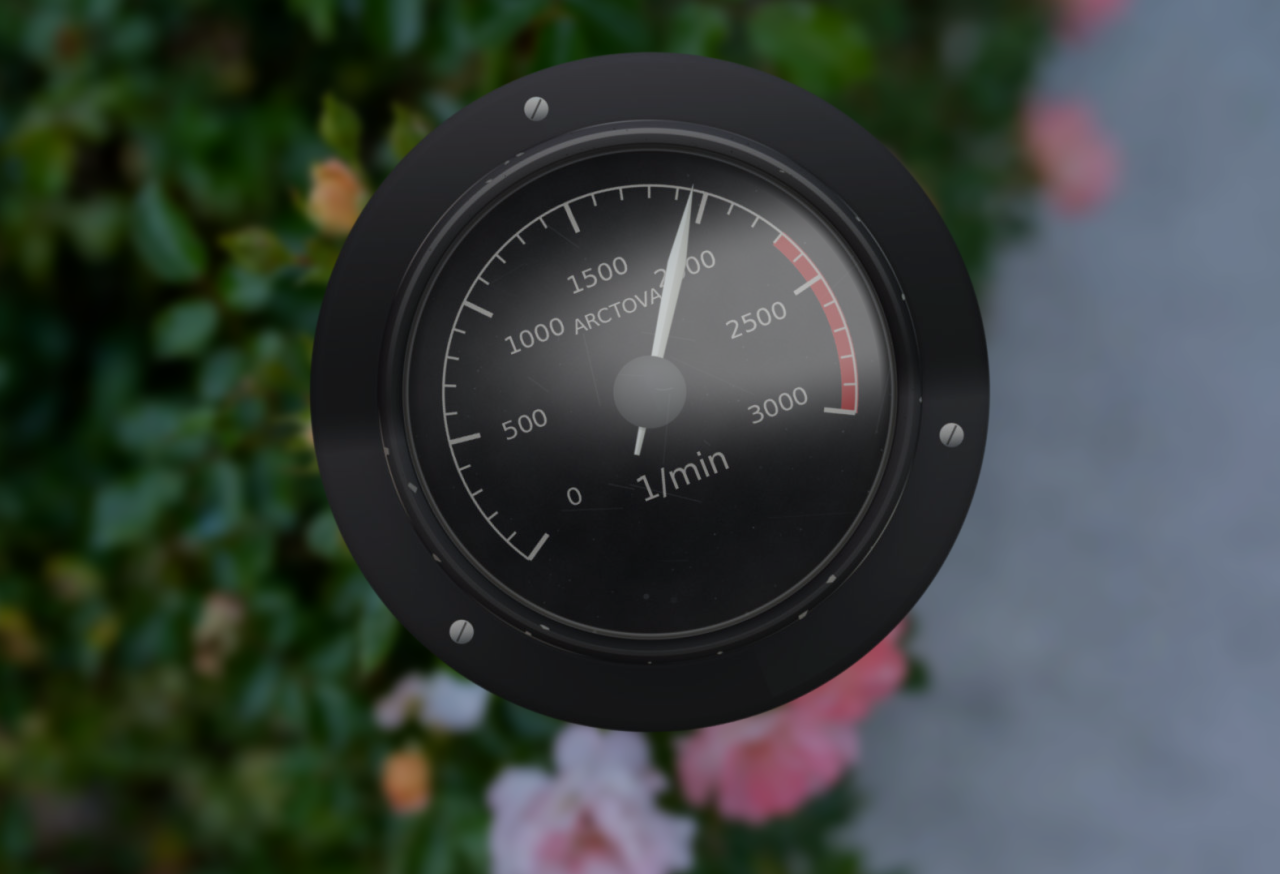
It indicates **1950** rpm
